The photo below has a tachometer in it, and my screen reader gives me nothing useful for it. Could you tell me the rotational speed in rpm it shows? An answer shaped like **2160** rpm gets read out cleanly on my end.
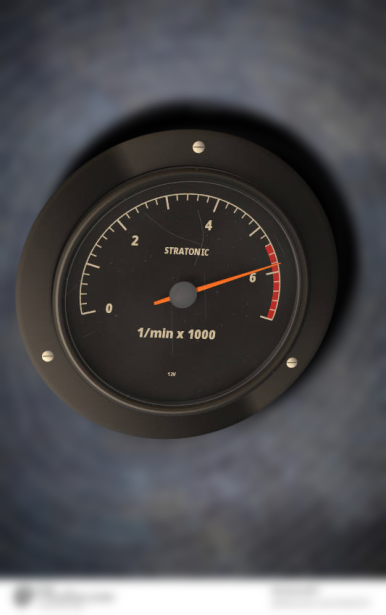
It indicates **5800** rpm
